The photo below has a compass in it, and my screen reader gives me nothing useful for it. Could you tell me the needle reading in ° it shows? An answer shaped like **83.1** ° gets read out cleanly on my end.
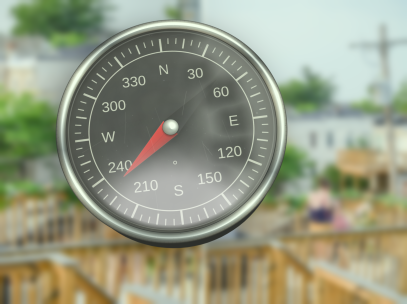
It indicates **230** °
